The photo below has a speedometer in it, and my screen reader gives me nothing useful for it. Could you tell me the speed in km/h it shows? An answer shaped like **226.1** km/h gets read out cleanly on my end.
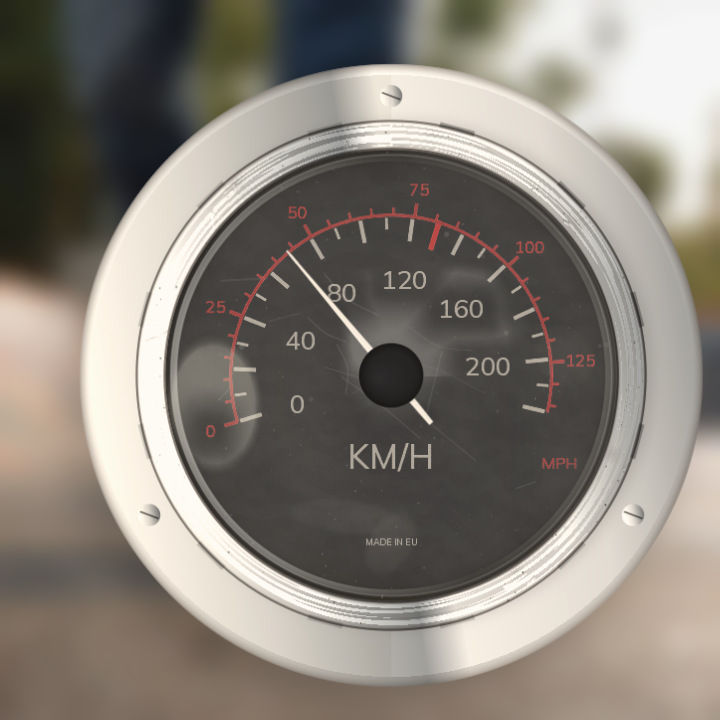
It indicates **70** km/h
